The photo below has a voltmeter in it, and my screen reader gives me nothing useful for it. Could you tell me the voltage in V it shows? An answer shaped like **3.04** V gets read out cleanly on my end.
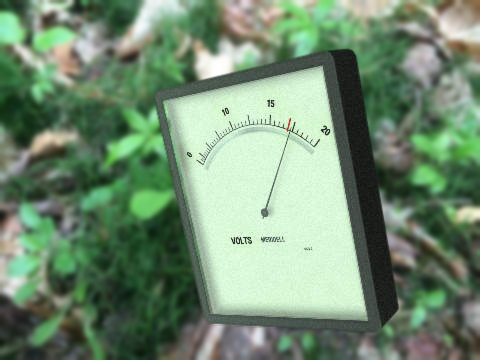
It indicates **17.5** V
